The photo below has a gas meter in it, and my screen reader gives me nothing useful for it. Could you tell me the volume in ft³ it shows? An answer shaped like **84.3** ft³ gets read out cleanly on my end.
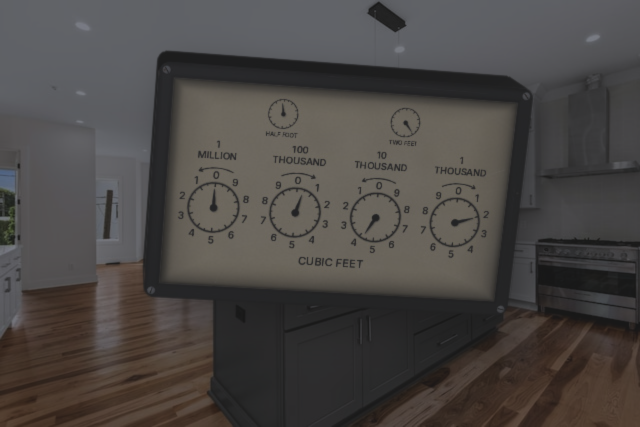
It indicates **4200** ft³
